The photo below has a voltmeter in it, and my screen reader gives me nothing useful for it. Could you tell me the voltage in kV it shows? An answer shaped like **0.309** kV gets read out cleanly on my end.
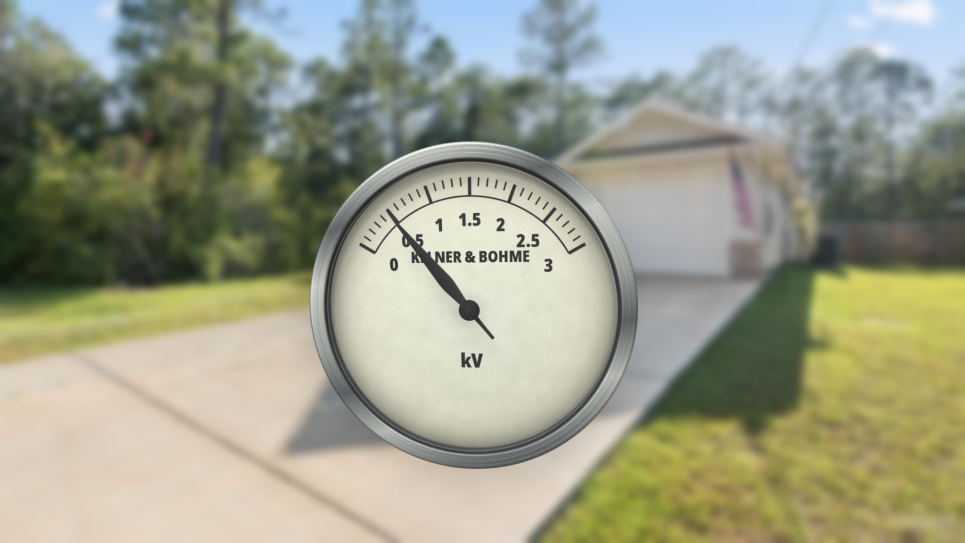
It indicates **0.5** kV
